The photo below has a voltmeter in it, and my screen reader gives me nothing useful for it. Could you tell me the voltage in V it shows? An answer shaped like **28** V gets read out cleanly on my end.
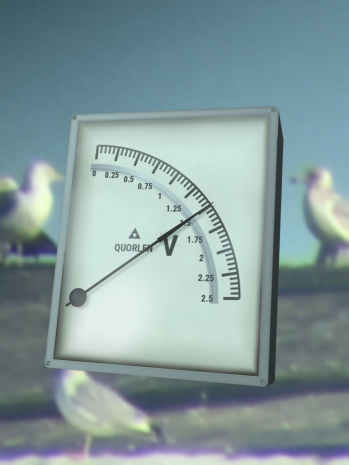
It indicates **1.5** V
